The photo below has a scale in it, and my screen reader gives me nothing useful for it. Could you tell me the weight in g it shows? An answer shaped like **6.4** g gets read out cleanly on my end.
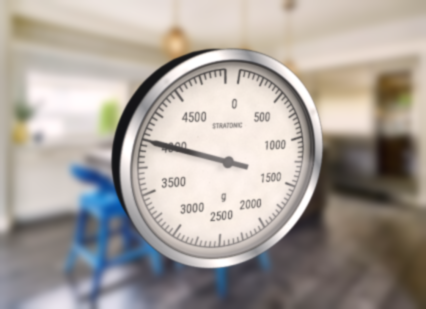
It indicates **4000** g
